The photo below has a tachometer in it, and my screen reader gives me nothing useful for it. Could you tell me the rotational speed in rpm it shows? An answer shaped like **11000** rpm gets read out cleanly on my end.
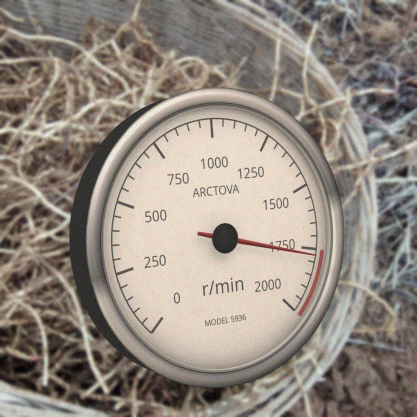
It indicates **1775** rpm
